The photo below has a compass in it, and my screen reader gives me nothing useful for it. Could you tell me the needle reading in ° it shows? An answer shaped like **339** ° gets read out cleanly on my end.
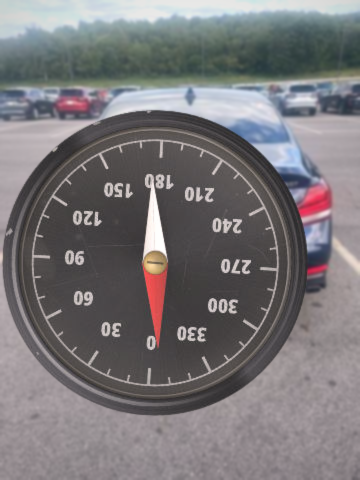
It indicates **355** °
